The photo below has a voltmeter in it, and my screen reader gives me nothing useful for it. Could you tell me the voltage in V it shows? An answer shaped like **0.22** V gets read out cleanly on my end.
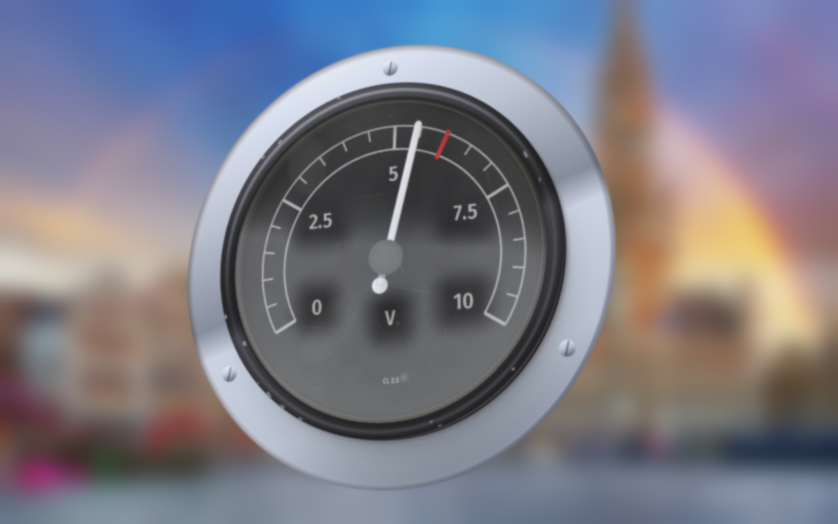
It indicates **5.5** V
